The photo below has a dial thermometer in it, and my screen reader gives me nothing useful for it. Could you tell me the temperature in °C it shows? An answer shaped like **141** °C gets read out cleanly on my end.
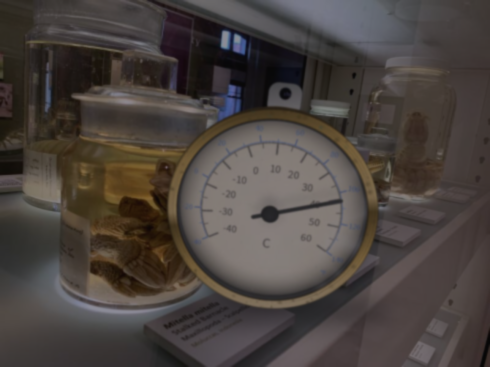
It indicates **40** °C
